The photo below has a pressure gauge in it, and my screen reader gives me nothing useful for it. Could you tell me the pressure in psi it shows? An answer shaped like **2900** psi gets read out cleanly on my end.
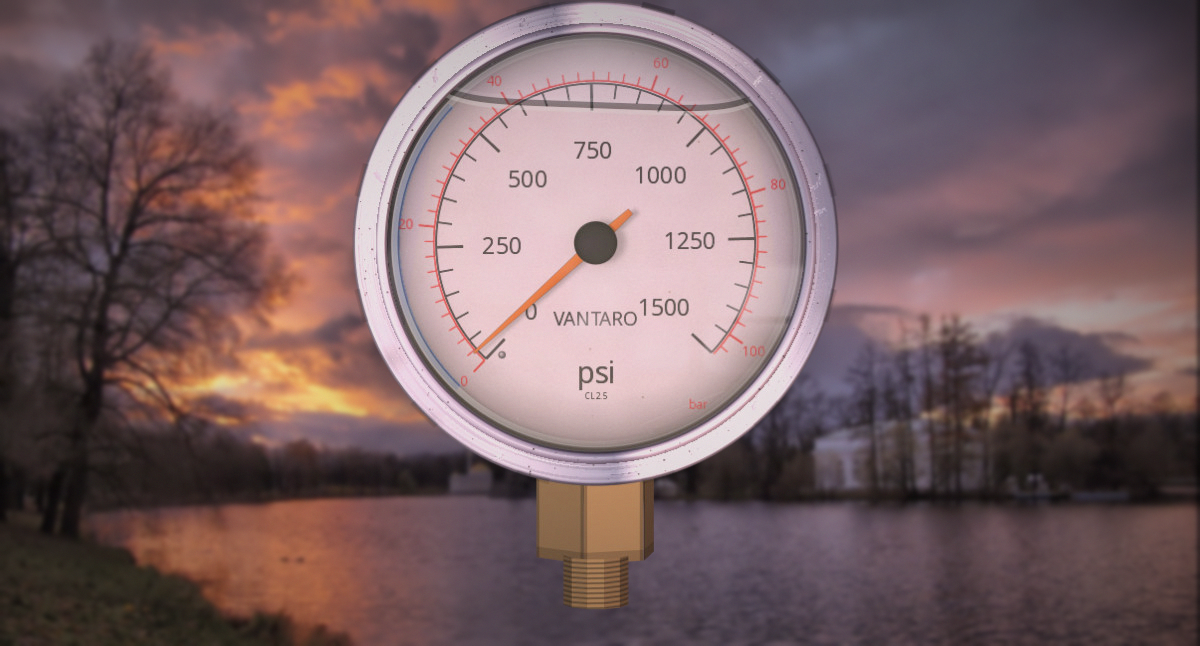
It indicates **25** psi
